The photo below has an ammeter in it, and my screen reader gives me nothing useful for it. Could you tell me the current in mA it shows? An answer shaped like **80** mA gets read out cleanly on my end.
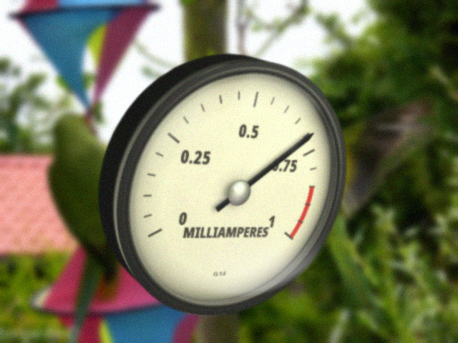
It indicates **0.7** mA
